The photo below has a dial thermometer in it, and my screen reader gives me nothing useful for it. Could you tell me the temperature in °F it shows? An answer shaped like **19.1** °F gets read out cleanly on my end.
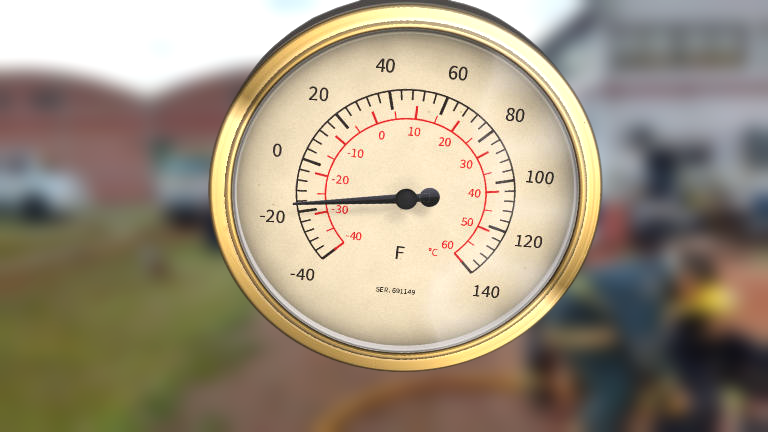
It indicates **-16** °F
